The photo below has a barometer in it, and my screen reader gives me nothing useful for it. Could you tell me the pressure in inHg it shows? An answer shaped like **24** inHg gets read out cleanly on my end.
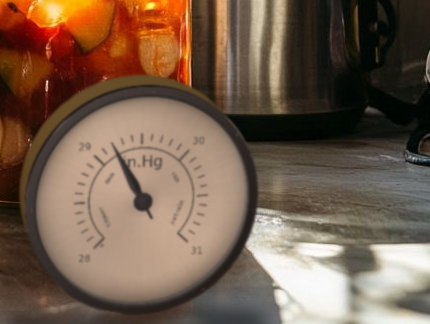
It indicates **29.2** inHg
